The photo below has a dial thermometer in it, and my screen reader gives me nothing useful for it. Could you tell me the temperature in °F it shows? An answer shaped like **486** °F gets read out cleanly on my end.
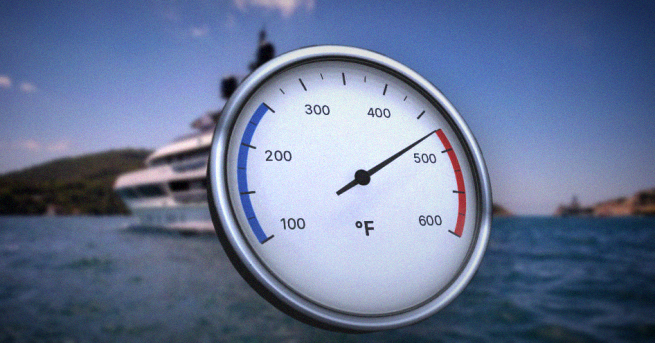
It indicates **475** °F
